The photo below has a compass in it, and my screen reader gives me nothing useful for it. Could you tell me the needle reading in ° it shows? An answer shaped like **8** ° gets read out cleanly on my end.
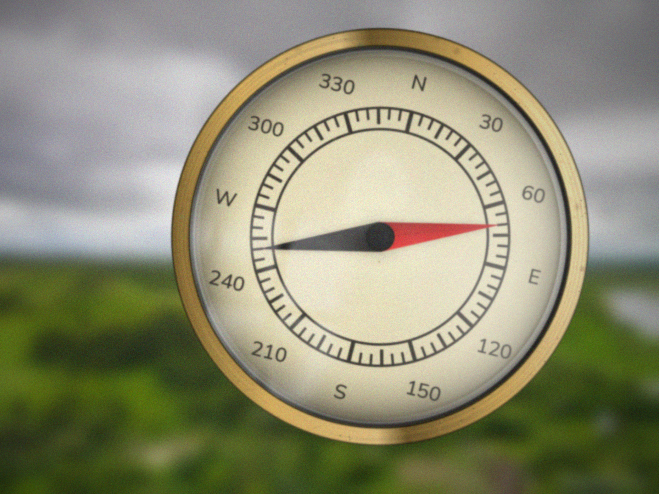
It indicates **70** °
